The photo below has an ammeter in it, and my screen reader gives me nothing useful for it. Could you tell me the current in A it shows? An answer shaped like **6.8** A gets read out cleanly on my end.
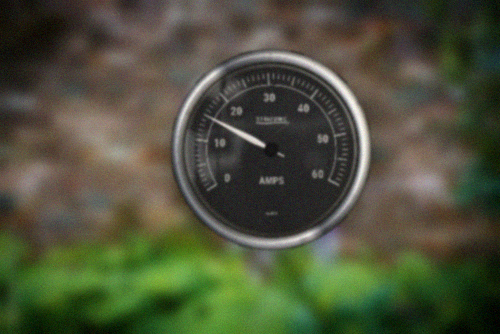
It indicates **15** A
